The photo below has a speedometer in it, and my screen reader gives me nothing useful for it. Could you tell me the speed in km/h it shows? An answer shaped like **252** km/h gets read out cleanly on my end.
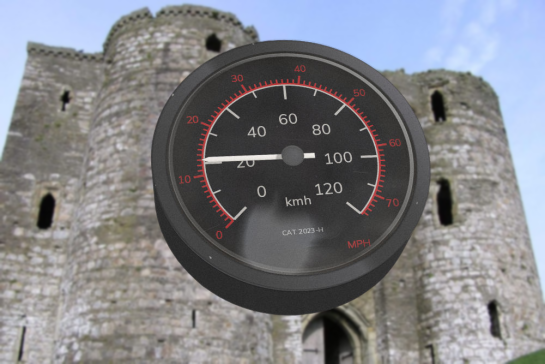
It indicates **20** km/h
